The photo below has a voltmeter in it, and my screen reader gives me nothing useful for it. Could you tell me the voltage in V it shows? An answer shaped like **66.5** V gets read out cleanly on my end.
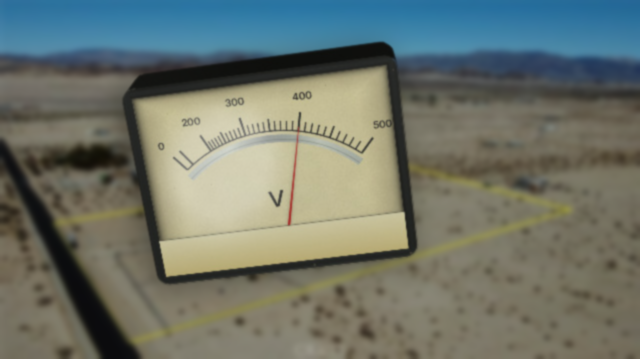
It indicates **400** V
